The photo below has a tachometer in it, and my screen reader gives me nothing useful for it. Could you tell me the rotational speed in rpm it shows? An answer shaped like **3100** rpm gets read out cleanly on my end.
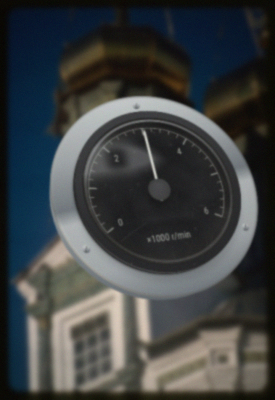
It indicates **3000** rpm
